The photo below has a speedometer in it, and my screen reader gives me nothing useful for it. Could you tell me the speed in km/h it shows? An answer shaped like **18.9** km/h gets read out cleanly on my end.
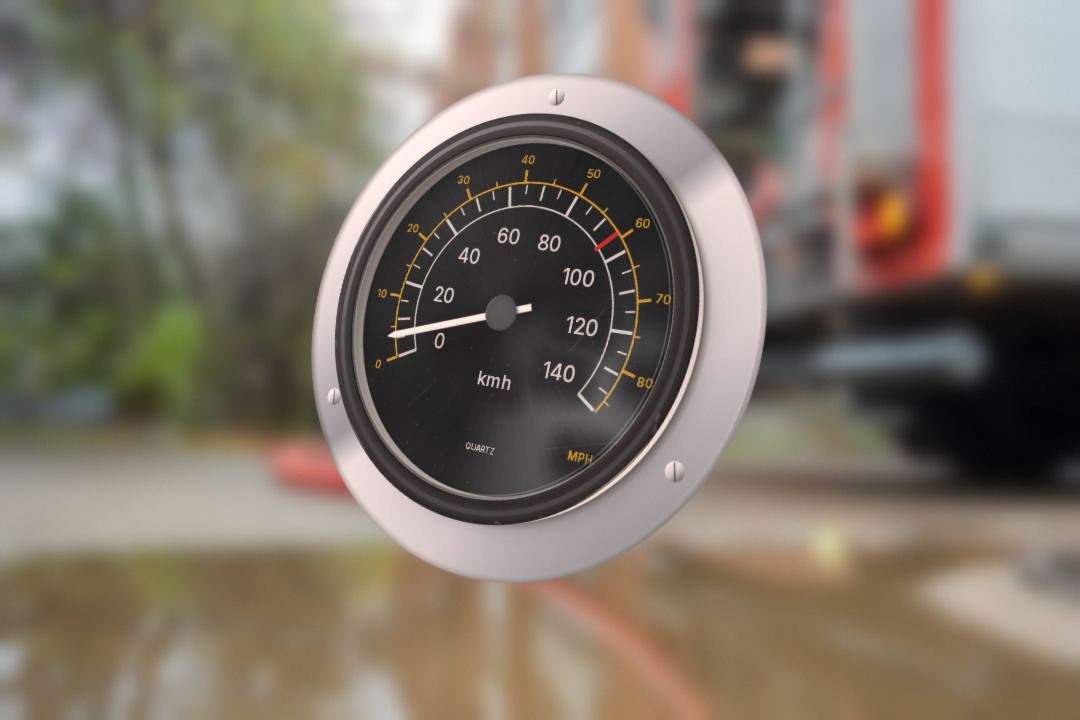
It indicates **5** km/h
